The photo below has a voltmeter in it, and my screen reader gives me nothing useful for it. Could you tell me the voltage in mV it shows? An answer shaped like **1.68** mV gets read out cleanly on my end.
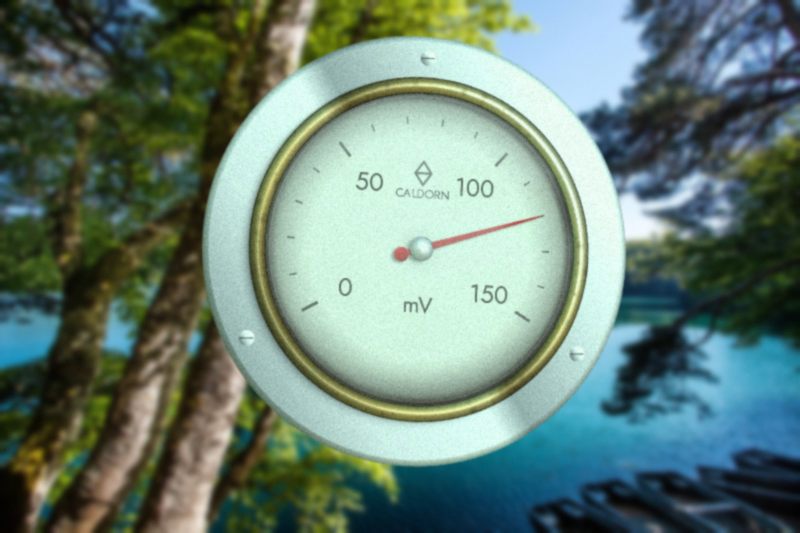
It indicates **120** mV
